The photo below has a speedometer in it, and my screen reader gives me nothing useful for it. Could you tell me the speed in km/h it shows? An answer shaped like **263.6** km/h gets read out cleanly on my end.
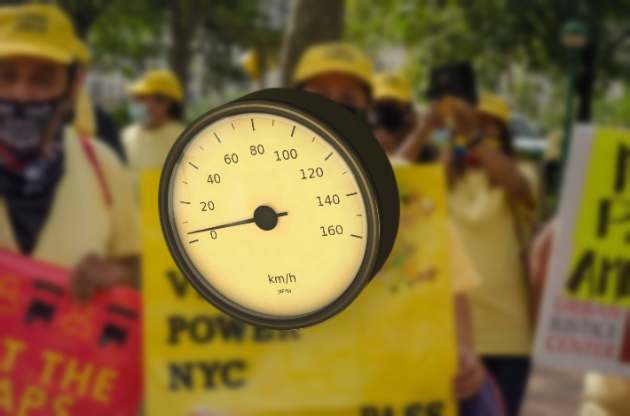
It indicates **5** km/h
